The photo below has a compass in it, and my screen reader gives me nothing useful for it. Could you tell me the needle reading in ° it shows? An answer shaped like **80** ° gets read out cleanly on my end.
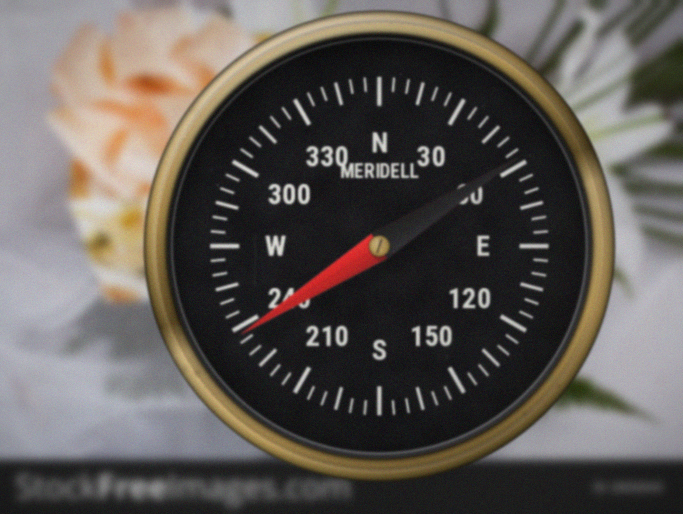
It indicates **237.5** °
